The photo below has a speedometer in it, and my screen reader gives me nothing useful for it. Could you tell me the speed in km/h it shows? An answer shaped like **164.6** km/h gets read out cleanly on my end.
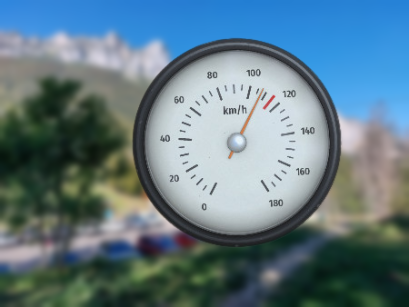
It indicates **107.5** km/h
